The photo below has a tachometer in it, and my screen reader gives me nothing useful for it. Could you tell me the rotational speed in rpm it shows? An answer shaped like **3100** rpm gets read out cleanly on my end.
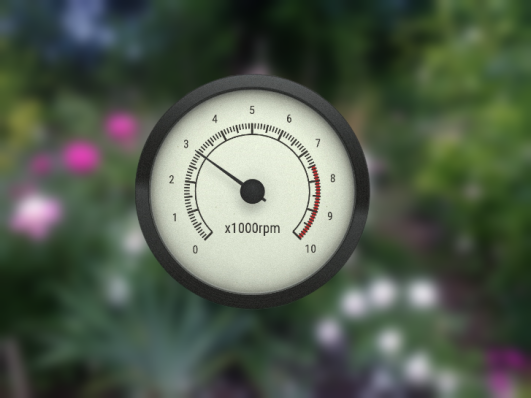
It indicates **3000** rpm
